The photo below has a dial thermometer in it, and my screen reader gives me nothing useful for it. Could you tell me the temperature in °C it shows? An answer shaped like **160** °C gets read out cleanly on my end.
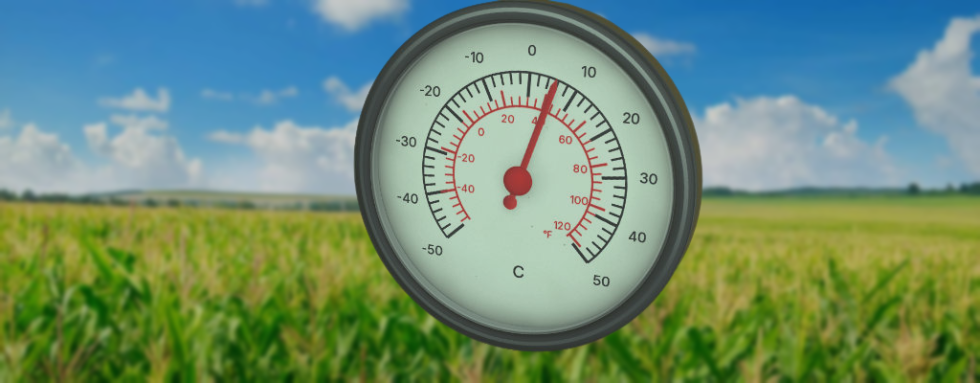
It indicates **6** °C
